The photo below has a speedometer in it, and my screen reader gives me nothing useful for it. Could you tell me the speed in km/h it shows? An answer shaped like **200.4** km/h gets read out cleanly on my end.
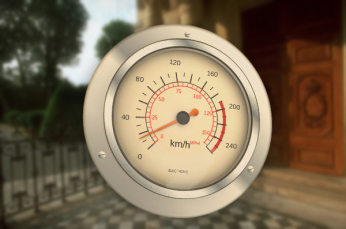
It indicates **15** km/h
